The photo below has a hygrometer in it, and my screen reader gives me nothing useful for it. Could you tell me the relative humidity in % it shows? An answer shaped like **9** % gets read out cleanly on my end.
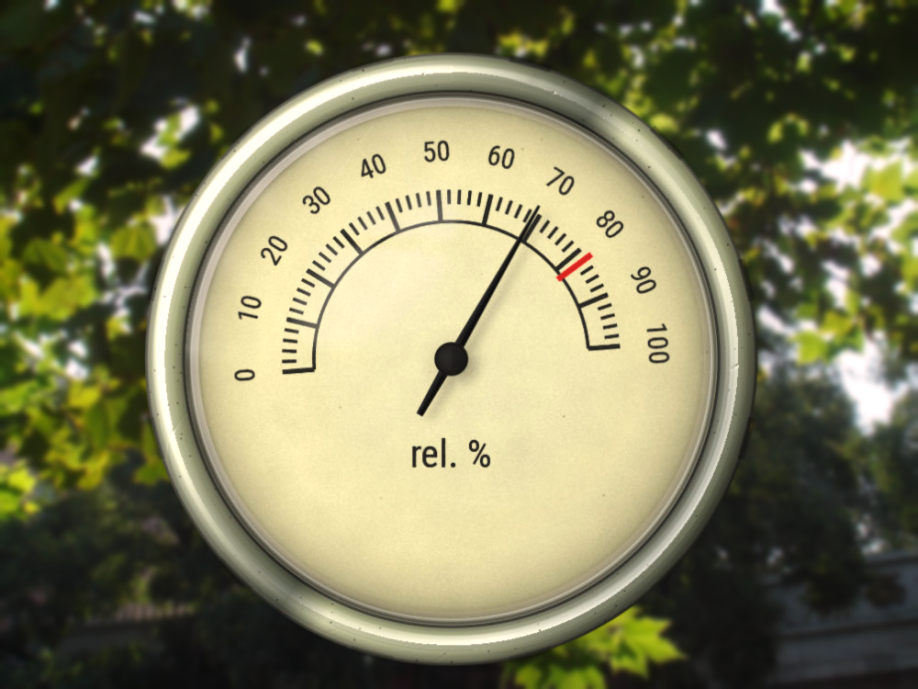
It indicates **69** %
